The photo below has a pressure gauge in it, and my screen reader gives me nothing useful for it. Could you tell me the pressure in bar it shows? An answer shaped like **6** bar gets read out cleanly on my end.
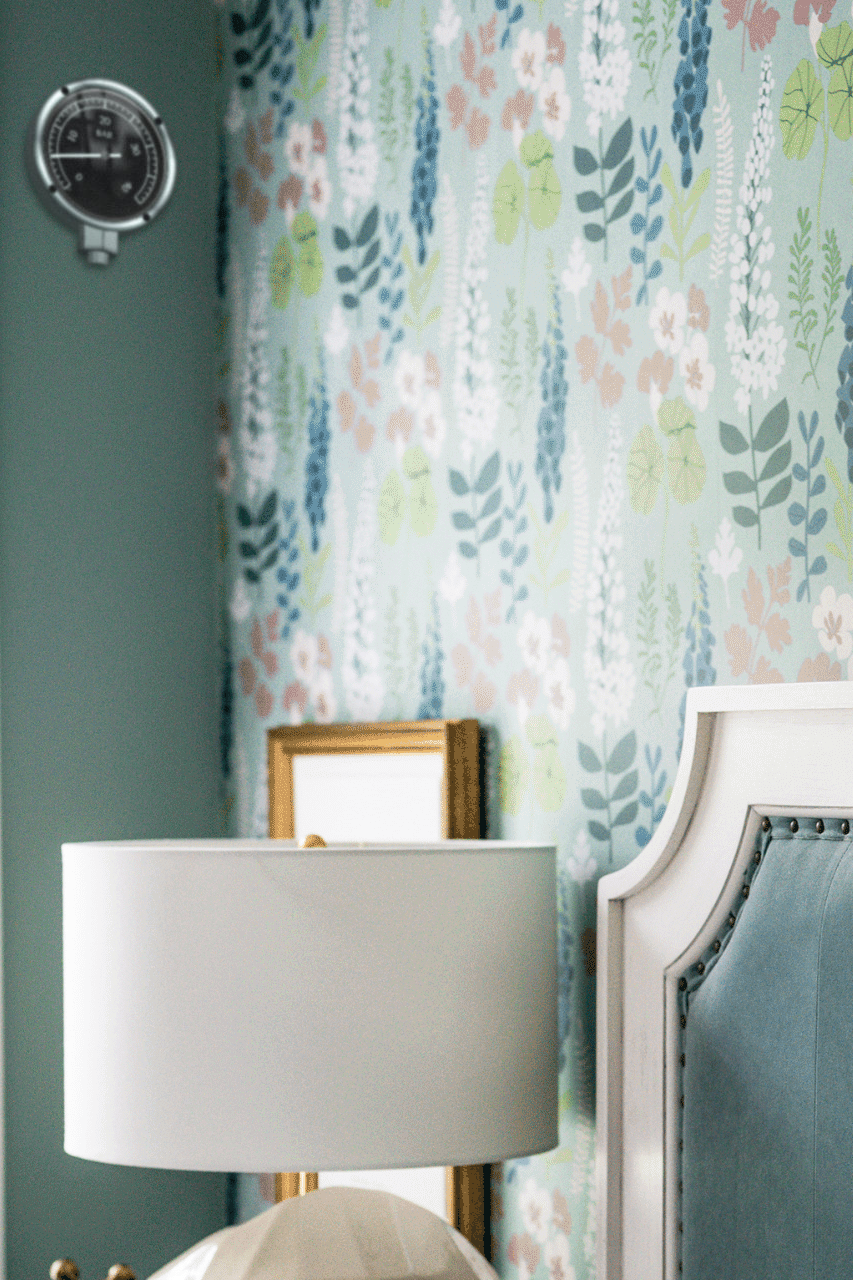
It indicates **5** bar
